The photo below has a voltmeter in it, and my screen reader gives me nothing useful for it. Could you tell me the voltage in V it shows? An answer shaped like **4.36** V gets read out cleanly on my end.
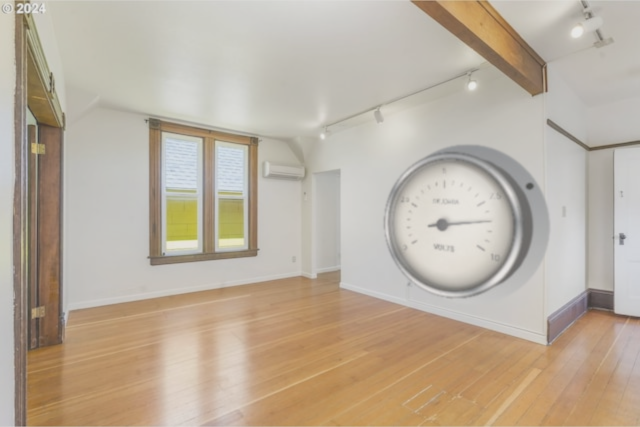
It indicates **8.5** V
